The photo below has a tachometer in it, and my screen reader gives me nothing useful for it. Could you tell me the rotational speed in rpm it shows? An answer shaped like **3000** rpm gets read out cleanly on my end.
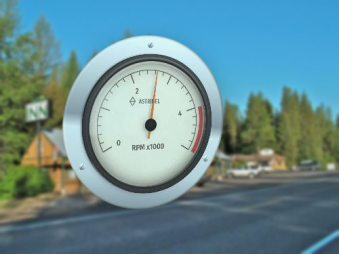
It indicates **2600** rpm
